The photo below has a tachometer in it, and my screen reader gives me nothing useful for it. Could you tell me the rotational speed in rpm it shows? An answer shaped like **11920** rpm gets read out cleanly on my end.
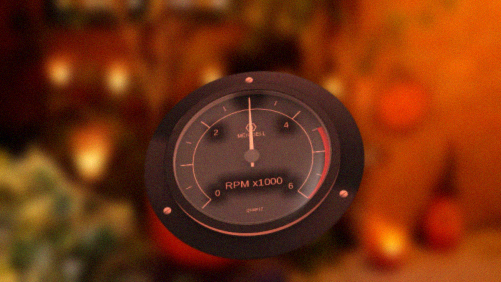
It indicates **3000** rpm
